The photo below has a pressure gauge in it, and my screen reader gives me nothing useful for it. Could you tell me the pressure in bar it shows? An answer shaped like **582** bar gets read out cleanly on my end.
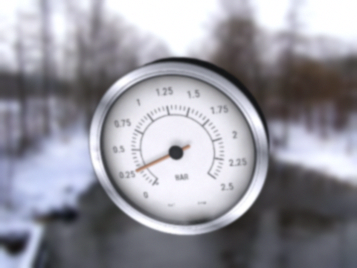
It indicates **0.25** bar
